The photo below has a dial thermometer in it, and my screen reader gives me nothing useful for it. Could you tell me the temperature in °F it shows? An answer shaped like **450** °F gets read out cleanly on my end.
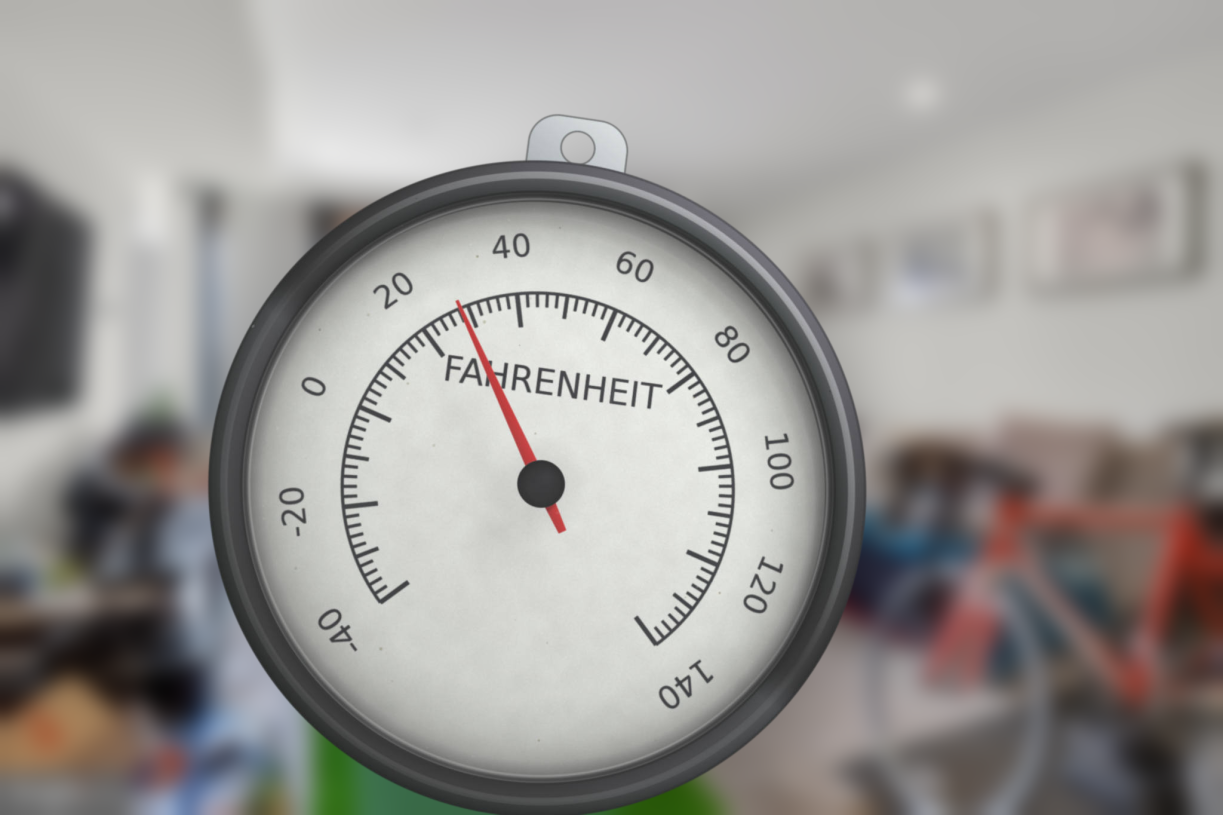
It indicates **28** °F
